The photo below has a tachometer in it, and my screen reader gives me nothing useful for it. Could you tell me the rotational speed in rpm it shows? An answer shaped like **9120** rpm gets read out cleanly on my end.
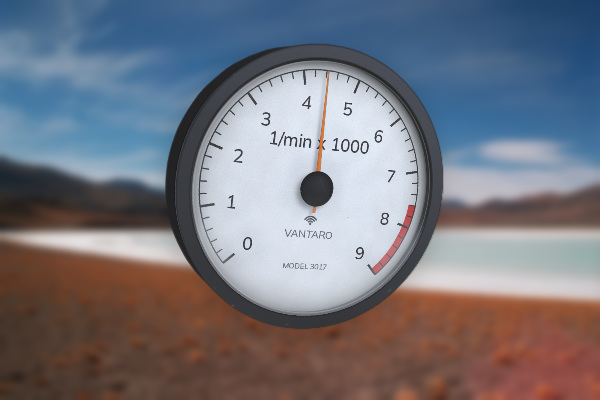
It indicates **4400** rpm
